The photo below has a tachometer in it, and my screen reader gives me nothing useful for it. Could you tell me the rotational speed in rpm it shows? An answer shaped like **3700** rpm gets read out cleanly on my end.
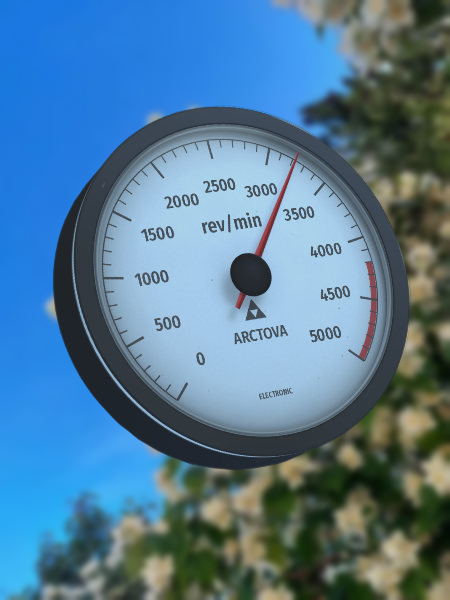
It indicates **3200** rpm
